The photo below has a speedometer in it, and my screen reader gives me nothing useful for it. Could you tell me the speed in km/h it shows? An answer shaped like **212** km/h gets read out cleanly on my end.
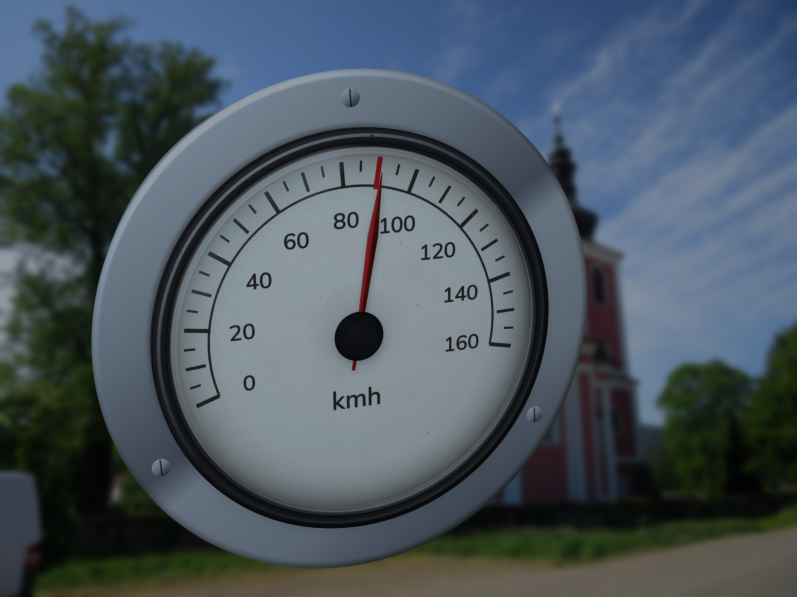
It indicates **90** km/h
